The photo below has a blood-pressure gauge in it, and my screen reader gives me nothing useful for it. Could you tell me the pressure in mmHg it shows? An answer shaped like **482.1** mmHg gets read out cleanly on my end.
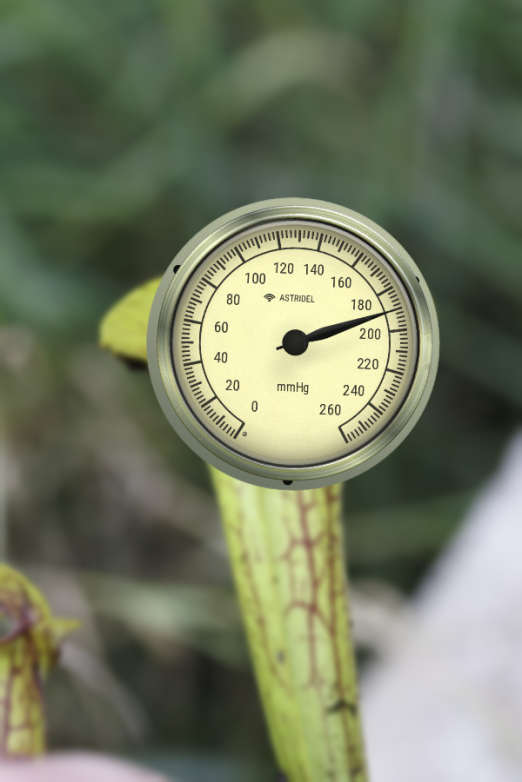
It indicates **190** mmHg
